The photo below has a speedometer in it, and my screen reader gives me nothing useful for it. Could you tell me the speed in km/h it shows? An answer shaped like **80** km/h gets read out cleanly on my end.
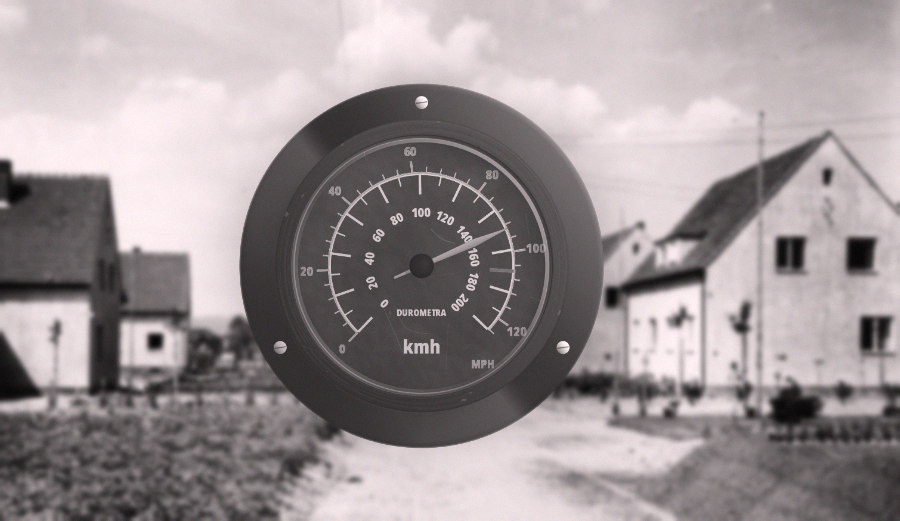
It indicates **150** km/h
